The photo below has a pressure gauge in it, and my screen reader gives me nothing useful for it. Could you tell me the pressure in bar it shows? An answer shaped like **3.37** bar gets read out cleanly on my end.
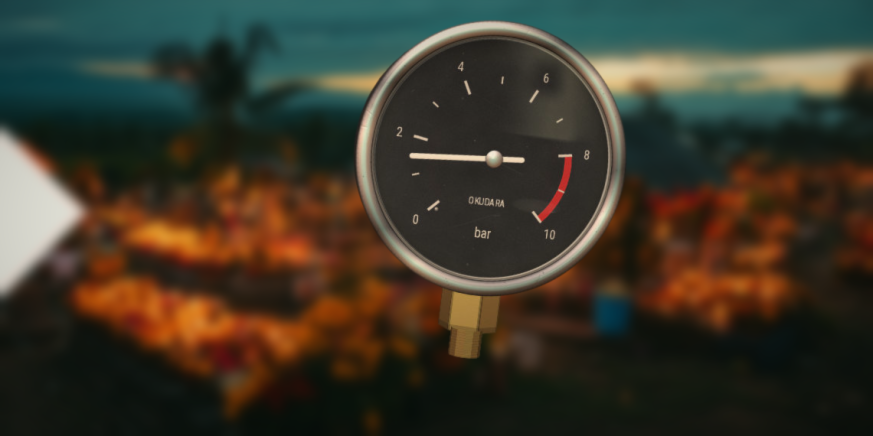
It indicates **1.5** bar
